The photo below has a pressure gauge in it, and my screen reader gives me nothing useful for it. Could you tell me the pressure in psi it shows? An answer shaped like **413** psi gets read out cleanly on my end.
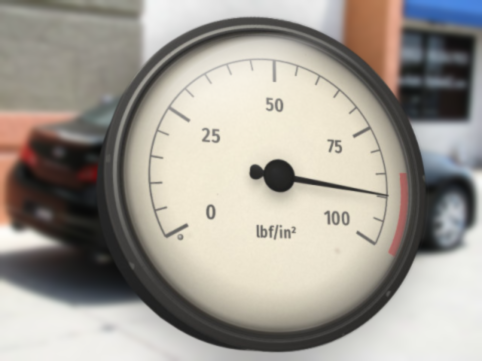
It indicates **90** psi
